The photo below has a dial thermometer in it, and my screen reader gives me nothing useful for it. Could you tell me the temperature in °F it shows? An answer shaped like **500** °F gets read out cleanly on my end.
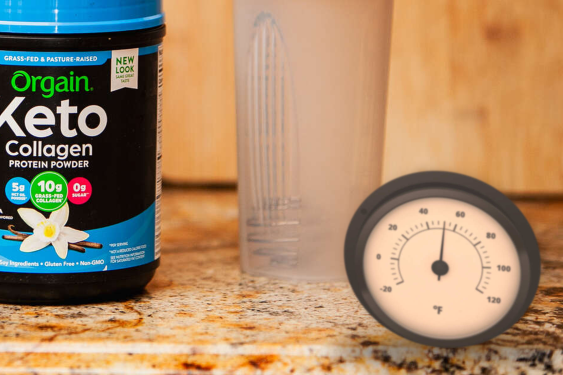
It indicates **52** °F
